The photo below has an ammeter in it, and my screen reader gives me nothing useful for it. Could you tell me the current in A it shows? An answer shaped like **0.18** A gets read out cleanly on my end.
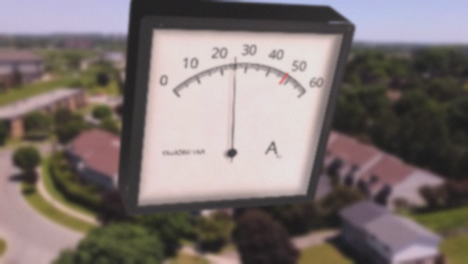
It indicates **25** A
